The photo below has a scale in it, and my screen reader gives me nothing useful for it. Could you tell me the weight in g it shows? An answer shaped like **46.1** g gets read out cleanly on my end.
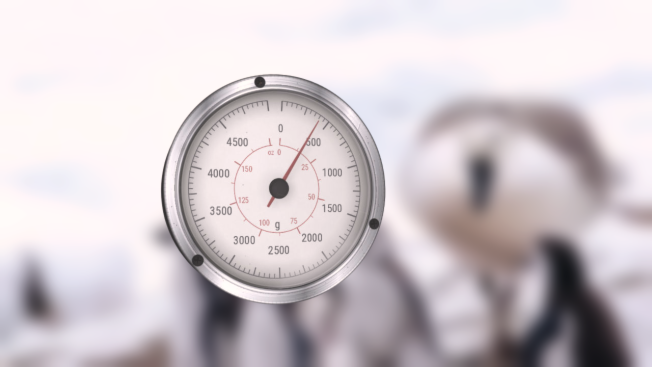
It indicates **400** g
